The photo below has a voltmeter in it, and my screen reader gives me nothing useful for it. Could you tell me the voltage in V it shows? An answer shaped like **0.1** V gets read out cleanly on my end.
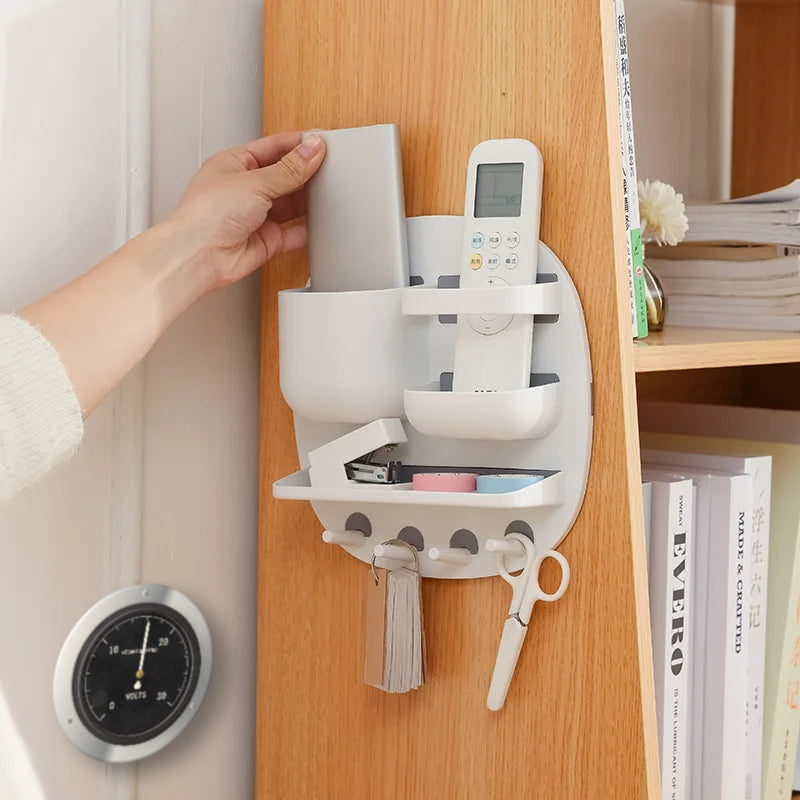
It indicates **16** V
